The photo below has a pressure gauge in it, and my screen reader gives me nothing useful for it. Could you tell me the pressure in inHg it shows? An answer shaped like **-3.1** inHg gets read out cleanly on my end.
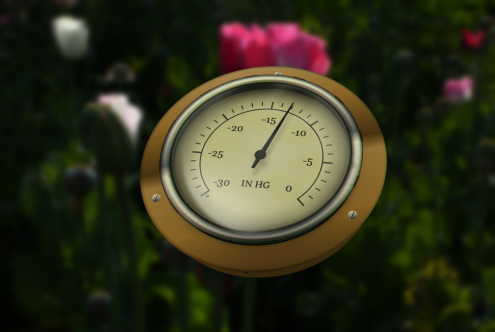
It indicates **-13** inHg
